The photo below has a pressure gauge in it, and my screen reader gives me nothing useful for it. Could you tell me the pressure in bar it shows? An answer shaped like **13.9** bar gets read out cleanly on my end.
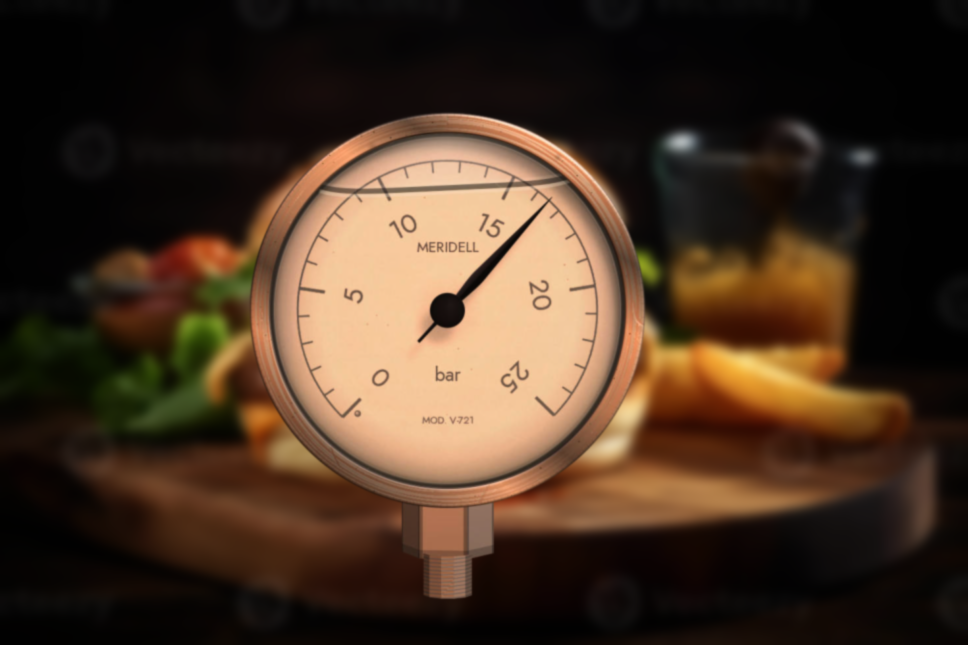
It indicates **16.5** bar
